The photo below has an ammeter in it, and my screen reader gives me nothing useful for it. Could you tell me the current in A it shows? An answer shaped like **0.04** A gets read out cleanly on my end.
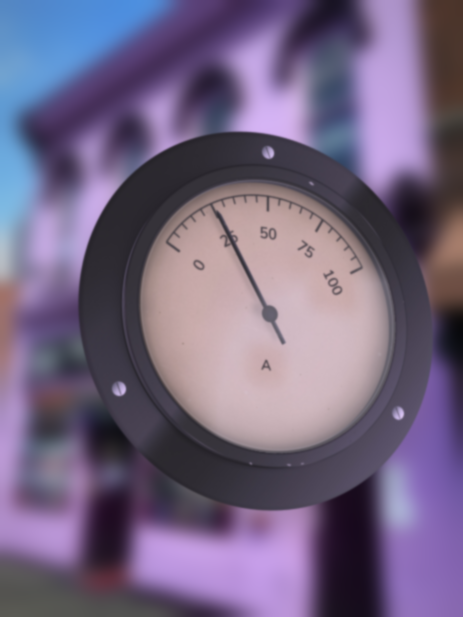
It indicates **25** A
